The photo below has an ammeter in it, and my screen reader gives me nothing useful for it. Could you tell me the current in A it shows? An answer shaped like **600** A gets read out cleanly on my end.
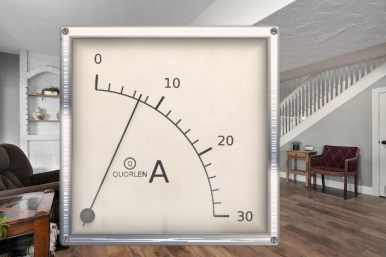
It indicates **7** A
